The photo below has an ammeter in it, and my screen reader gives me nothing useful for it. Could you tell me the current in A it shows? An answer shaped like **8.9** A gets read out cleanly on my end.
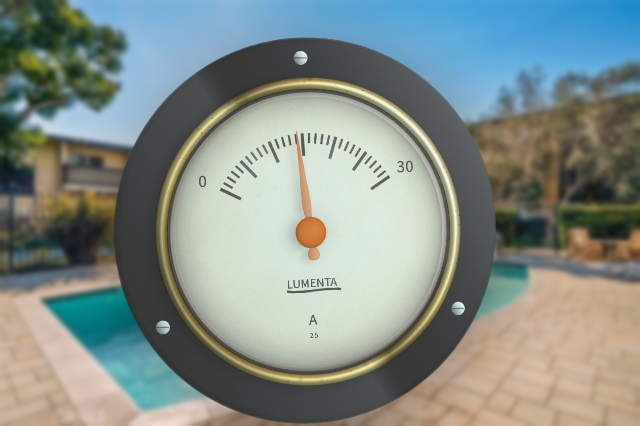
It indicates **14** A
